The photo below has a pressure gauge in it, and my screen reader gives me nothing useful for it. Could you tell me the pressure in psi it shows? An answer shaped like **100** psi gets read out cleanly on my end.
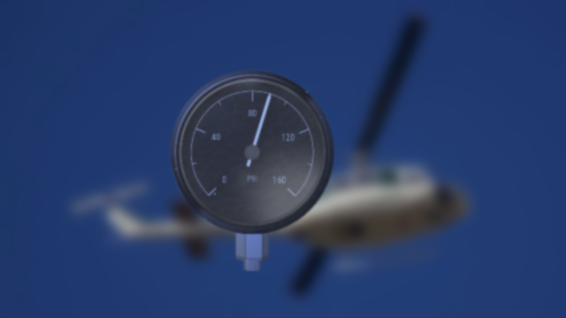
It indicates **90** psi
